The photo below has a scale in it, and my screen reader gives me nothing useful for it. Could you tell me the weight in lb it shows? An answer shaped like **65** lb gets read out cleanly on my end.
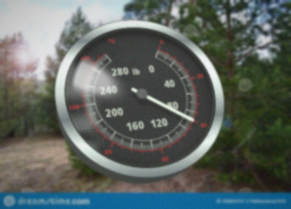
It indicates **90** lb
